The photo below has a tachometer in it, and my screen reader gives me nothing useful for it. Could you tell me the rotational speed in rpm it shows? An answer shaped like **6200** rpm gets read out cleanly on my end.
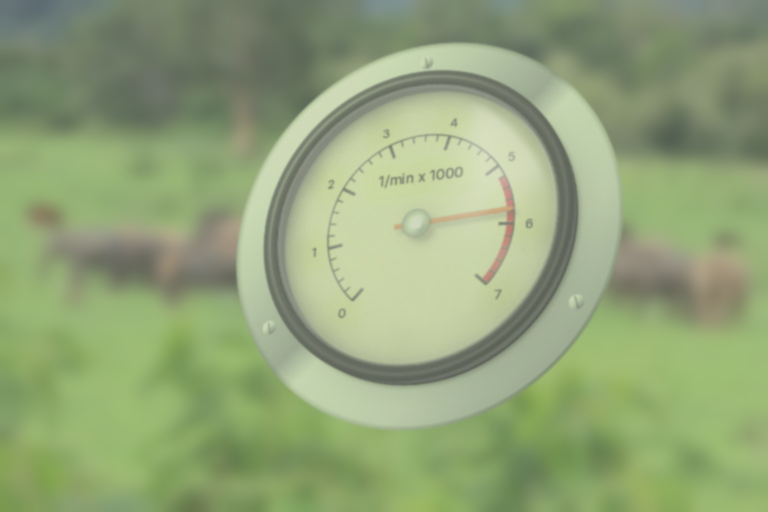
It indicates **5800** rpm
